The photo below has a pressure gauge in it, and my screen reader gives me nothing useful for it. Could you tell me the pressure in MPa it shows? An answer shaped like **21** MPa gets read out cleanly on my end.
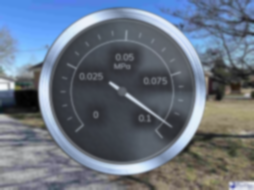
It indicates **0.095** MPa
